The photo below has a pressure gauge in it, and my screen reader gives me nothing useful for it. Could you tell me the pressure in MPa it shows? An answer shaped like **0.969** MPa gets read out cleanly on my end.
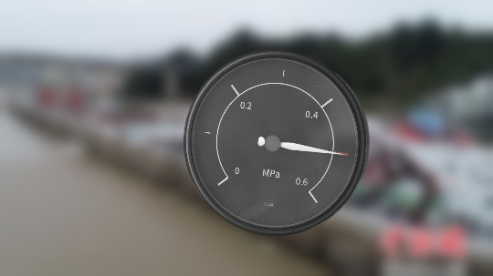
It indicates **0.5** MPa
